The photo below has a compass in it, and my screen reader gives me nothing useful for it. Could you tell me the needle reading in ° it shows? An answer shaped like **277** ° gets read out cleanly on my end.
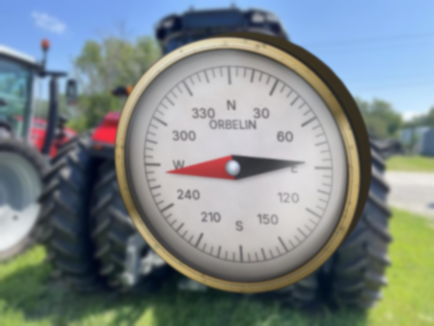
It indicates **265** °
